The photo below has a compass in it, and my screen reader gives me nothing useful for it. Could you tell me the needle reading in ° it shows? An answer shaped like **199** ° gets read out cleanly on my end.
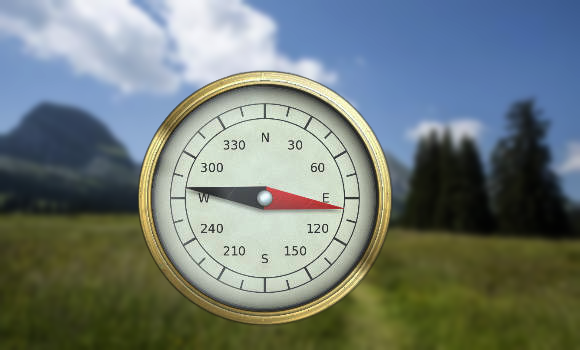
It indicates **97.5** °
